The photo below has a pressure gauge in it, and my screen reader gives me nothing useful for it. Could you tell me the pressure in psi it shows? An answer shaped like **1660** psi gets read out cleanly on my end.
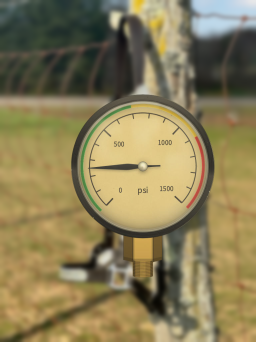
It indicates **250** psi
